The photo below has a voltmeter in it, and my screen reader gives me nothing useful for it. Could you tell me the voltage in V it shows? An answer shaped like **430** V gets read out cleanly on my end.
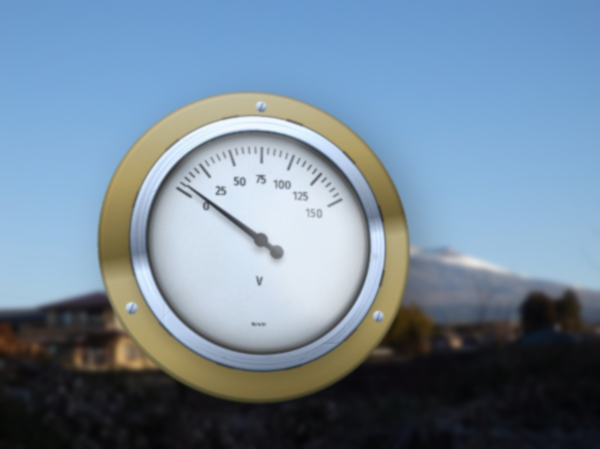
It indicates **5** V
